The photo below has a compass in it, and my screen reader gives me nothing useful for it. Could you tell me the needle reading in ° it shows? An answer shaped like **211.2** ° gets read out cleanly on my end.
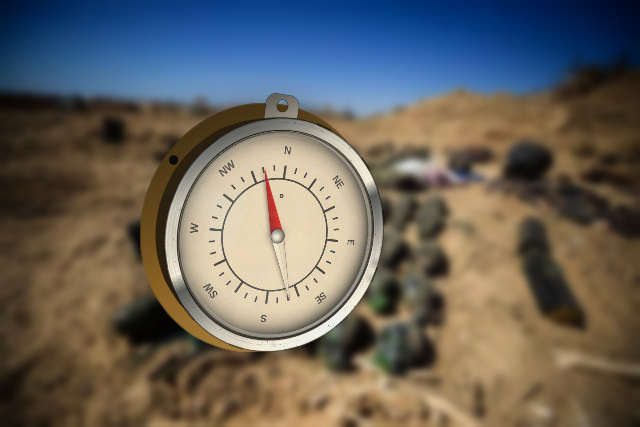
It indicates **340** °
